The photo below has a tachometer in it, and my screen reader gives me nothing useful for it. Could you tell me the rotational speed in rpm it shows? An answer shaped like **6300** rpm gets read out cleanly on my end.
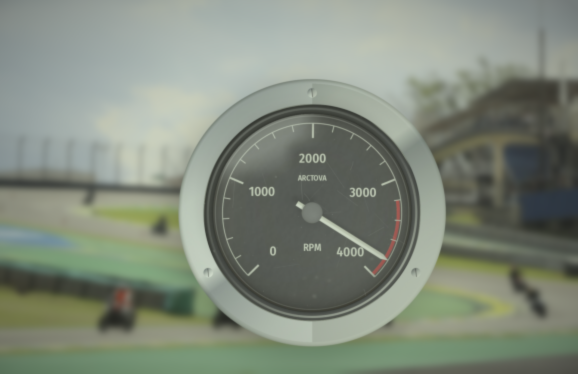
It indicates **3800** rpm
